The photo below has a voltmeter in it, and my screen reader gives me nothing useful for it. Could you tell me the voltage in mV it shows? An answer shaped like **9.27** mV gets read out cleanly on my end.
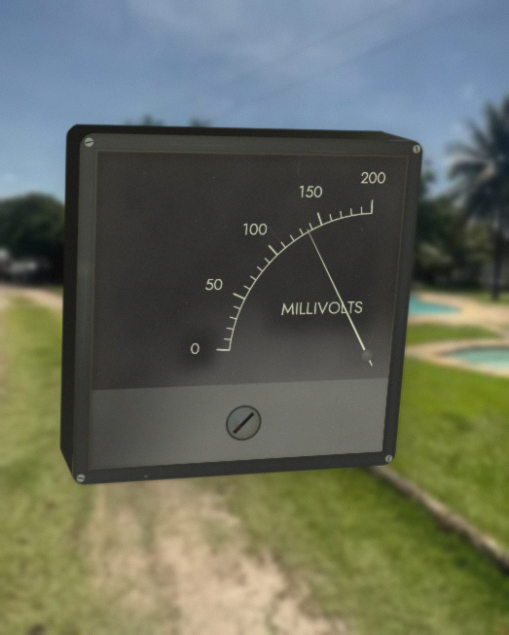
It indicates **135** mV
